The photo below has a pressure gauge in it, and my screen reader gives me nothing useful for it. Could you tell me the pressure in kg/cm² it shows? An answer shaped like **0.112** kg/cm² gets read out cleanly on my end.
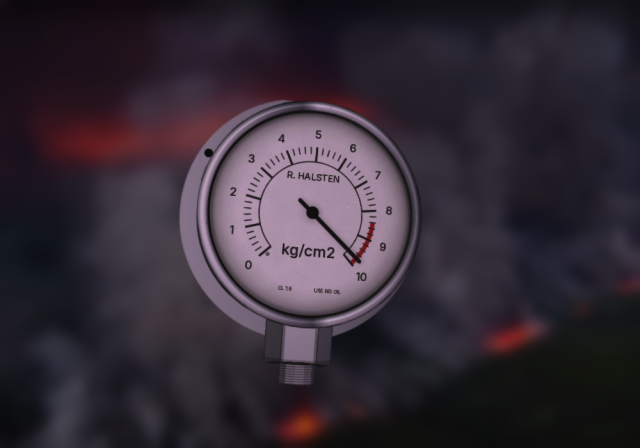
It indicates **9.8** kg/cm²
